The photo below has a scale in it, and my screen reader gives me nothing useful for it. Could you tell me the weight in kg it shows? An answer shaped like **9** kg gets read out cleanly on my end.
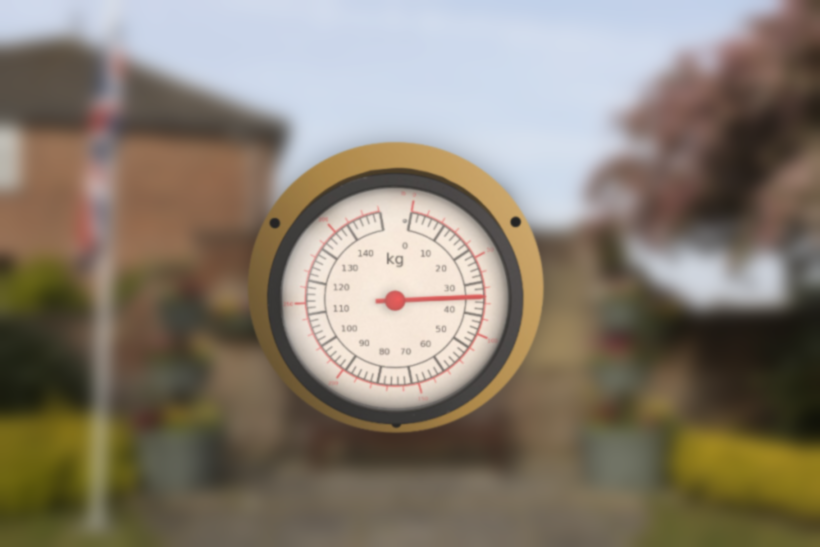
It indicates **34** kg
